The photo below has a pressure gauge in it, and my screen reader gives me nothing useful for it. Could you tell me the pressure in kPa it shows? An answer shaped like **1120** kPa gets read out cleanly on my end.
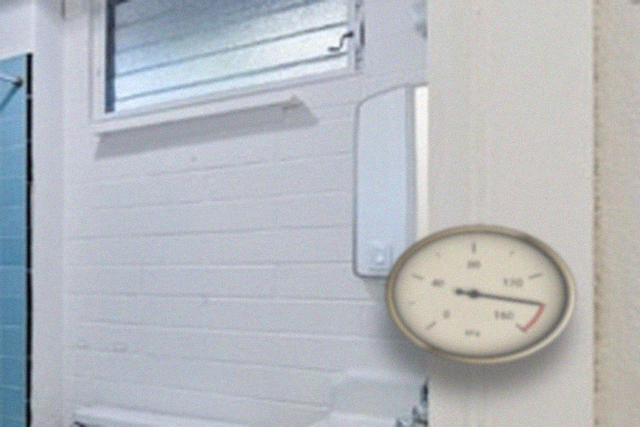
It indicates **140** kPa
